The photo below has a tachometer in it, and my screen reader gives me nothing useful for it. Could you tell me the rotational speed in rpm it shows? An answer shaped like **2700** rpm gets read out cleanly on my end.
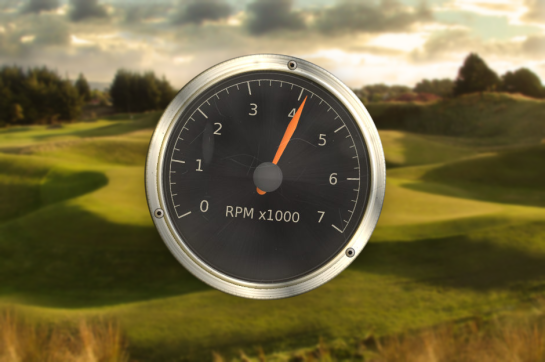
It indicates **4100** rpm
